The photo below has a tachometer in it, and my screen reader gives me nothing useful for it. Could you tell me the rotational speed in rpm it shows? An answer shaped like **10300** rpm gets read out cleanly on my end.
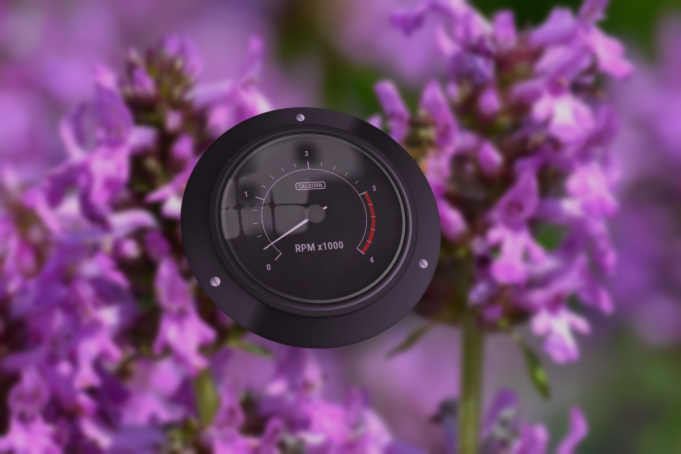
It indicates **200** rpm
